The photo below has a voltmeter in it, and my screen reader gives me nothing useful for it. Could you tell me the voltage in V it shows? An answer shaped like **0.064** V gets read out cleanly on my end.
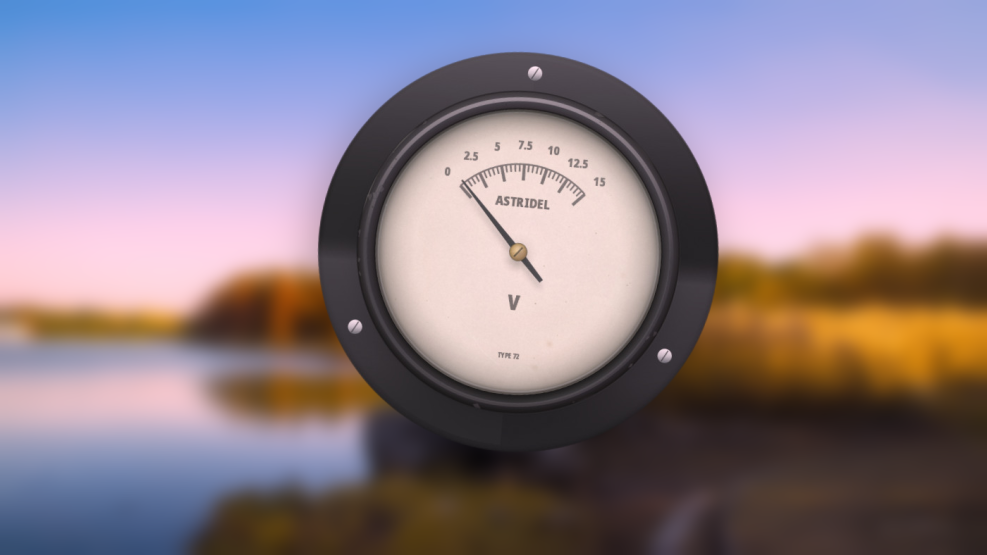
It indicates **0.5** V
